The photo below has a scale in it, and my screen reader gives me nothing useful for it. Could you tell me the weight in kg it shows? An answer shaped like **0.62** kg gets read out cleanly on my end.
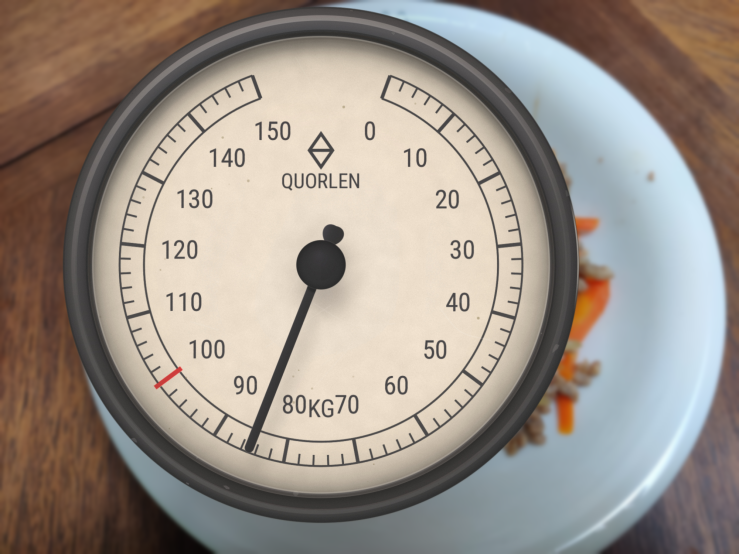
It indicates **85** kg
